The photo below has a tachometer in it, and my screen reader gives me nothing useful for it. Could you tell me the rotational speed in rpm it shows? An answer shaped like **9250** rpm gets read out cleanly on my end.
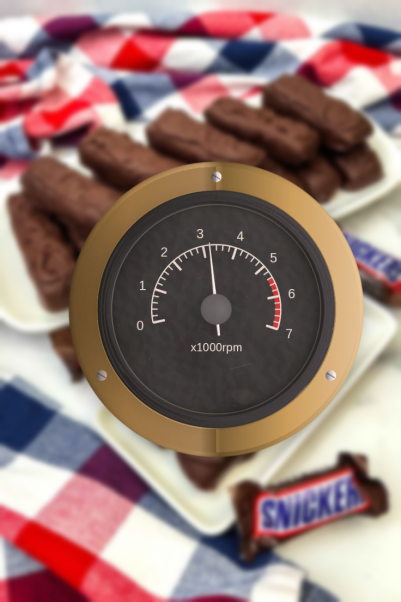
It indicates **3200** rpm
